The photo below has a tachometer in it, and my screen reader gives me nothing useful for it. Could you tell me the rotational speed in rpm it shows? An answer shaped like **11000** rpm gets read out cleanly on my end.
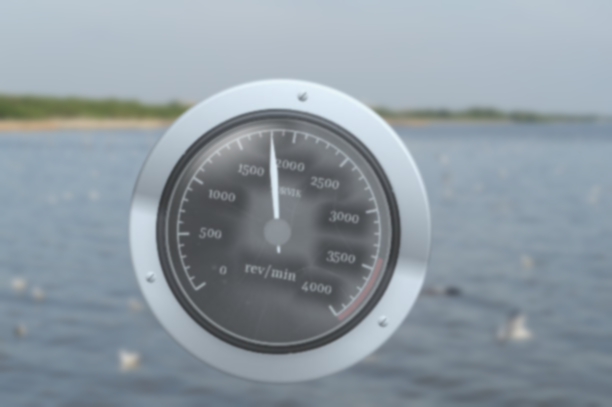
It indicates **1800** rpm
